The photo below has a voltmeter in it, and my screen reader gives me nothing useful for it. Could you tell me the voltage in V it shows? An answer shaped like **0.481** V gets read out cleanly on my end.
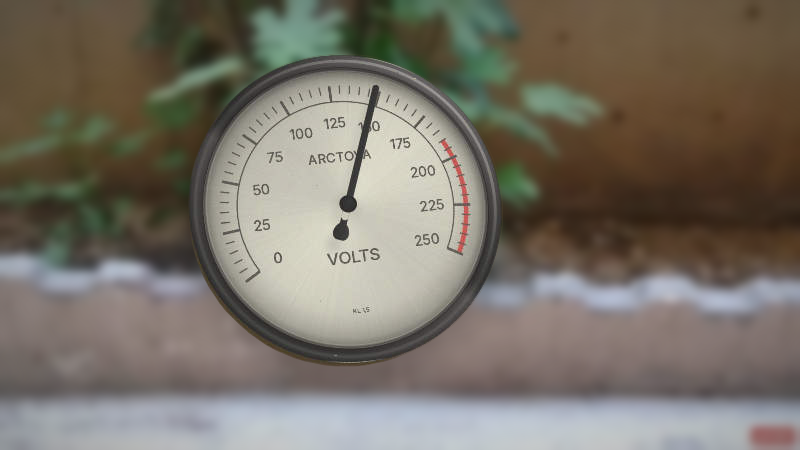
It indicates **147.5** V
